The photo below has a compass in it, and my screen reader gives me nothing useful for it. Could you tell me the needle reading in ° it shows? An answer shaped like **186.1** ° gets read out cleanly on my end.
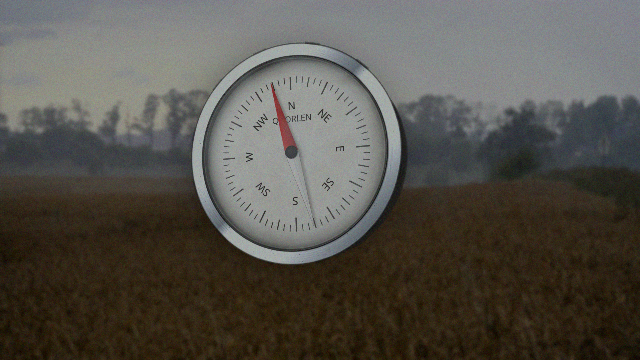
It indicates **345** °
